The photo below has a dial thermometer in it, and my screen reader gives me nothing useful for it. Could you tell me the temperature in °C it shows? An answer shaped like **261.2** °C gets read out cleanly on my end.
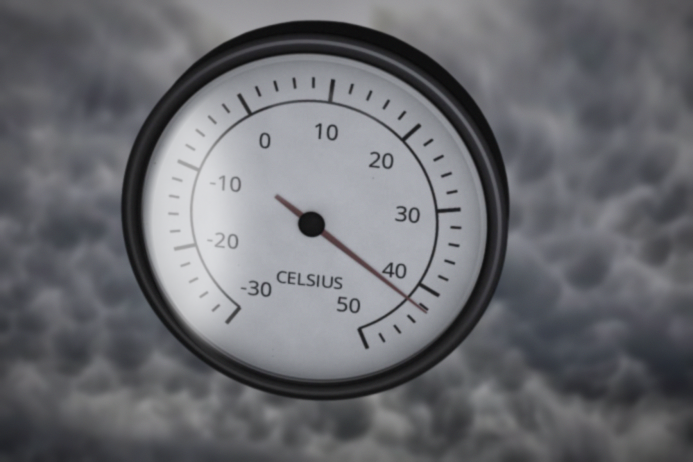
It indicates **42** °C
